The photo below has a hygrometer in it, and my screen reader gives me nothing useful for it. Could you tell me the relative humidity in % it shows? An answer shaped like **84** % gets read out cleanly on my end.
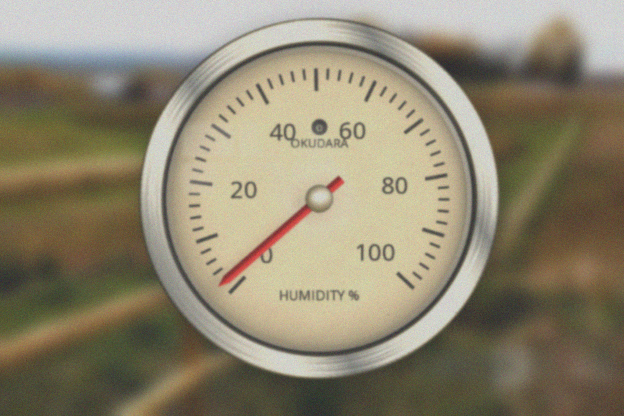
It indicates **2** %
